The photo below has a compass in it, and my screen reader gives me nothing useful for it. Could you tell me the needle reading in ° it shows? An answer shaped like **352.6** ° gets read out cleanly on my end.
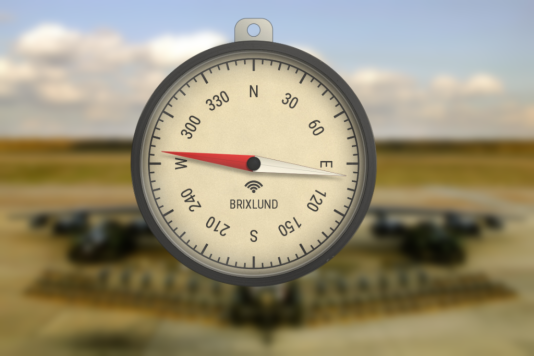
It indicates **277.5** °
